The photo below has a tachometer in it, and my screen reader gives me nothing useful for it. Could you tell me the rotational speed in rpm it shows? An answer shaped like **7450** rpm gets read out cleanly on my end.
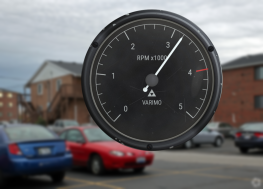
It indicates **3200** rpm
